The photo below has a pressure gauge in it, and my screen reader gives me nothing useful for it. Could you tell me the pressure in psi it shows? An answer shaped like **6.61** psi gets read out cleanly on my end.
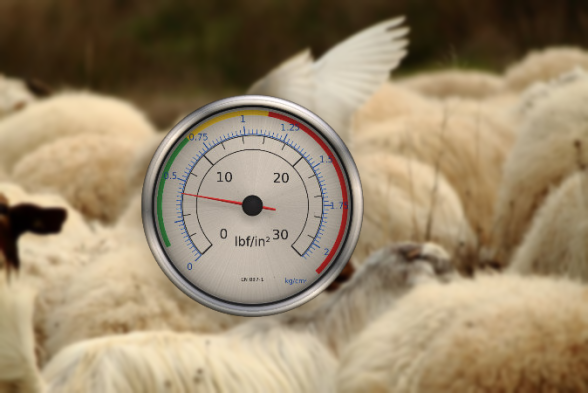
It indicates **6** psi
